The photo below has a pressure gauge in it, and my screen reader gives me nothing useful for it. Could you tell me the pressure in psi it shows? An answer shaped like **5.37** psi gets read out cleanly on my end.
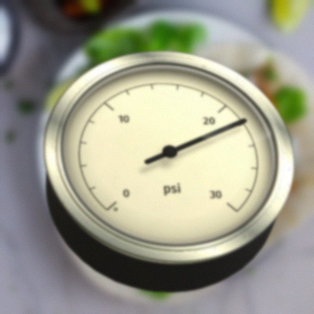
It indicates **22** psi
